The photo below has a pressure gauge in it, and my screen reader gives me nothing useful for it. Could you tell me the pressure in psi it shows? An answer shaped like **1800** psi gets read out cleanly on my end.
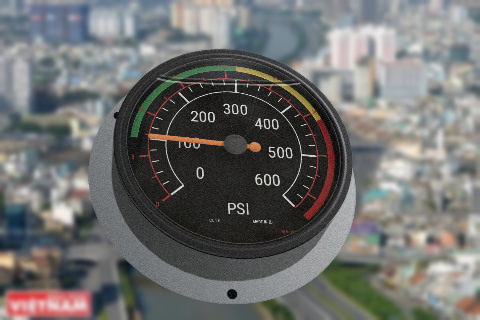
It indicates **100** psi
